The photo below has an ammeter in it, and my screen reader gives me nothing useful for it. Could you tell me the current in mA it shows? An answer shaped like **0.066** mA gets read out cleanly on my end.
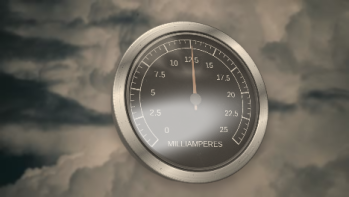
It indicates **12.5** mA
